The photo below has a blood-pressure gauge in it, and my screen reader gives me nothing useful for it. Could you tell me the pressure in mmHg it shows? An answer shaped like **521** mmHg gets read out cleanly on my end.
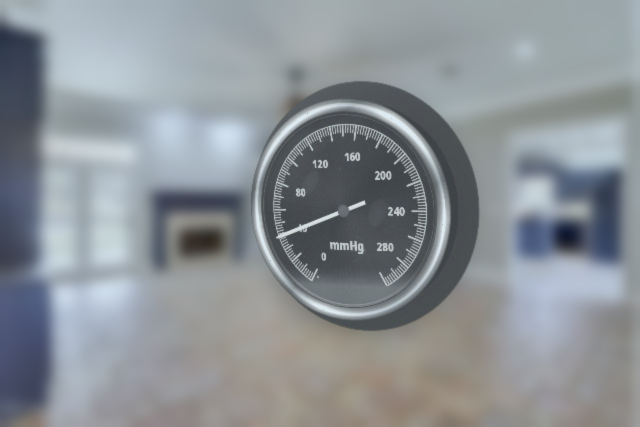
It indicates **40** mmHg
